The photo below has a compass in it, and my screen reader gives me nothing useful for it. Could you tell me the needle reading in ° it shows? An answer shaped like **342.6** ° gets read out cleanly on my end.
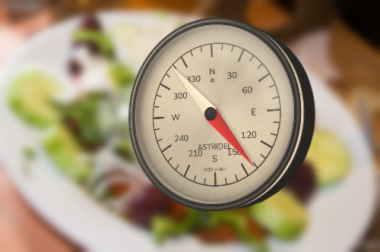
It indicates **140** °
